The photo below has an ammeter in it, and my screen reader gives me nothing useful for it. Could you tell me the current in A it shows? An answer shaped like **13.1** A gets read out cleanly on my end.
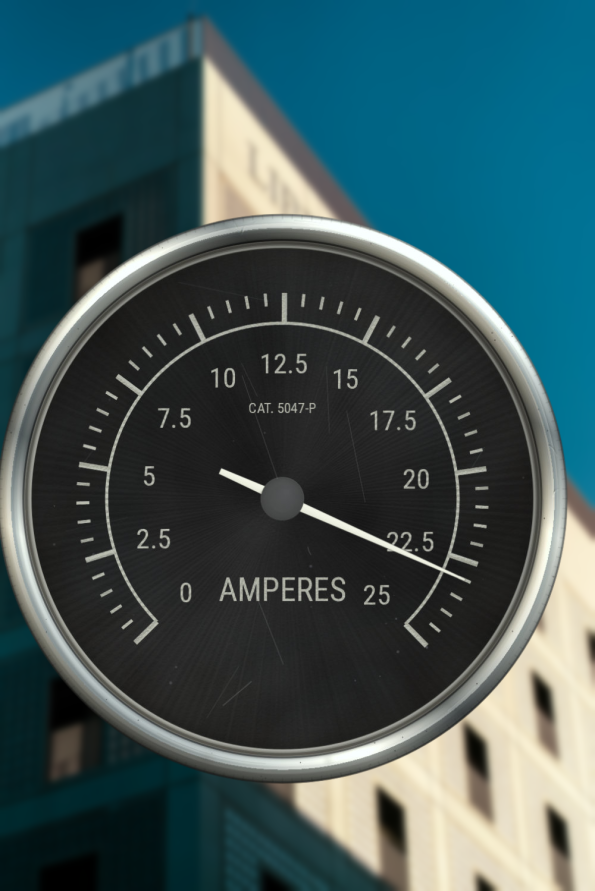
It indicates **23** A
